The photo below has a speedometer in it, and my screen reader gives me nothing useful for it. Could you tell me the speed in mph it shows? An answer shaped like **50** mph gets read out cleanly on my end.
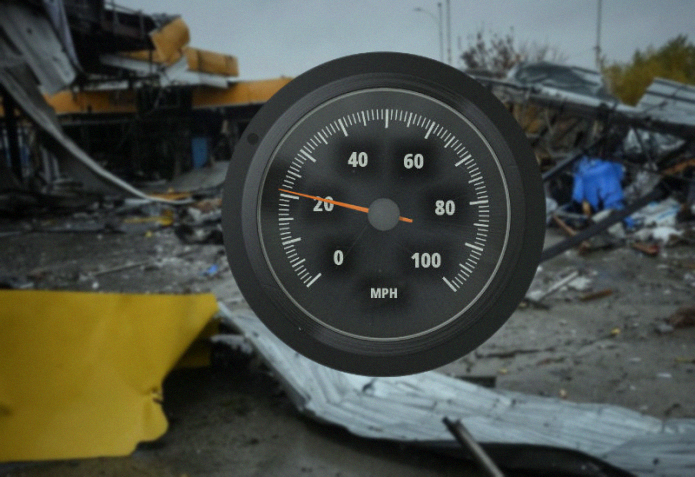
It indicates **21** mph
